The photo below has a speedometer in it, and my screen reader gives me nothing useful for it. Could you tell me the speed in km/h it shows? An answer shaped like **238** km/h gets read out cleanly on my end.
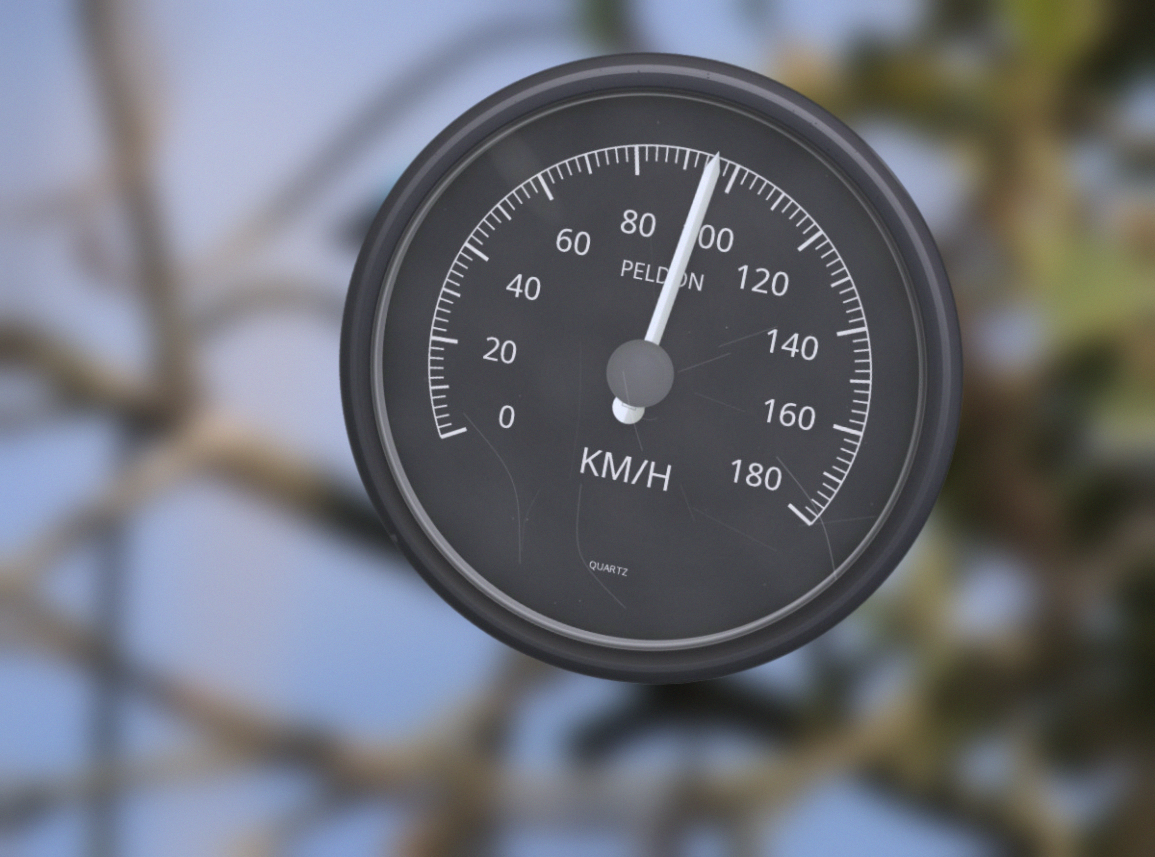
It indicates **96** km/h
